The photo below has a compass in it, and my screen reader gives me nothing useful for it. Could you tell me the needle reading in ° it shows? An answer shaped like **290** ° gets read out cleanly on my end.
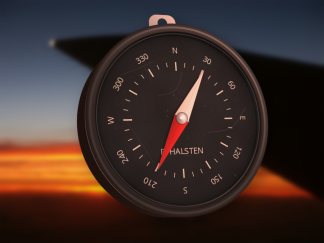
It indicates **210** °
